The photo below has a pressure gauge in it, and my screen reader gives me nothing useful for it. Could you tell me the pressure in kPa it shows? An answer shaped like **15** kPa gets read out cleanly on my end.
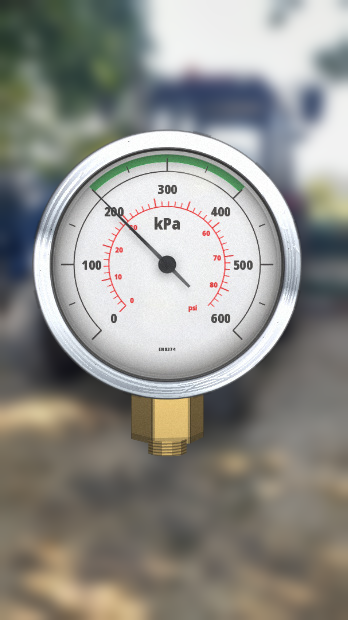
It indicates **200** kPa
